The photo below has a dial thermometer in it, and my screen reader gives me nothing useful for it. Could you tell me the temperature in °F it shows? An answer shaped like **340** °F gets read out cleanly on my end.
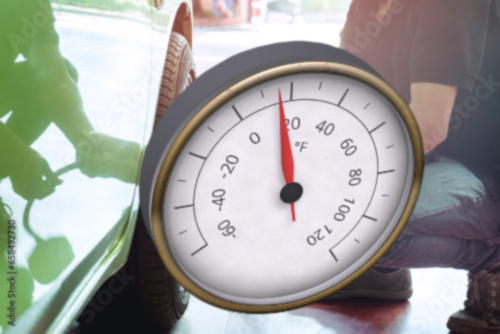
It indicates **15** °F
